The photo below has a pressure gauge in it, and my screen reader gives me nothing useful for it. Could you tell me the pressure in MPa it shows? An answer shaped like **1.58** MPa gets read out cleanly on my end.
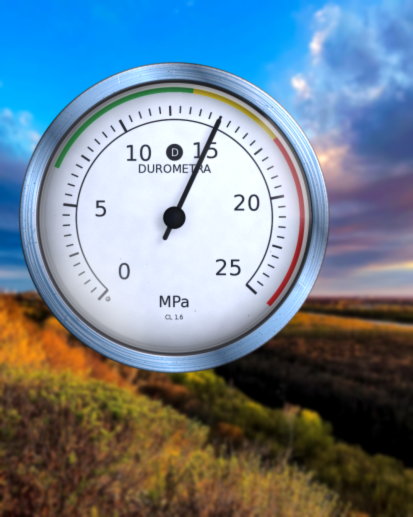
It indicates **15** MPa
